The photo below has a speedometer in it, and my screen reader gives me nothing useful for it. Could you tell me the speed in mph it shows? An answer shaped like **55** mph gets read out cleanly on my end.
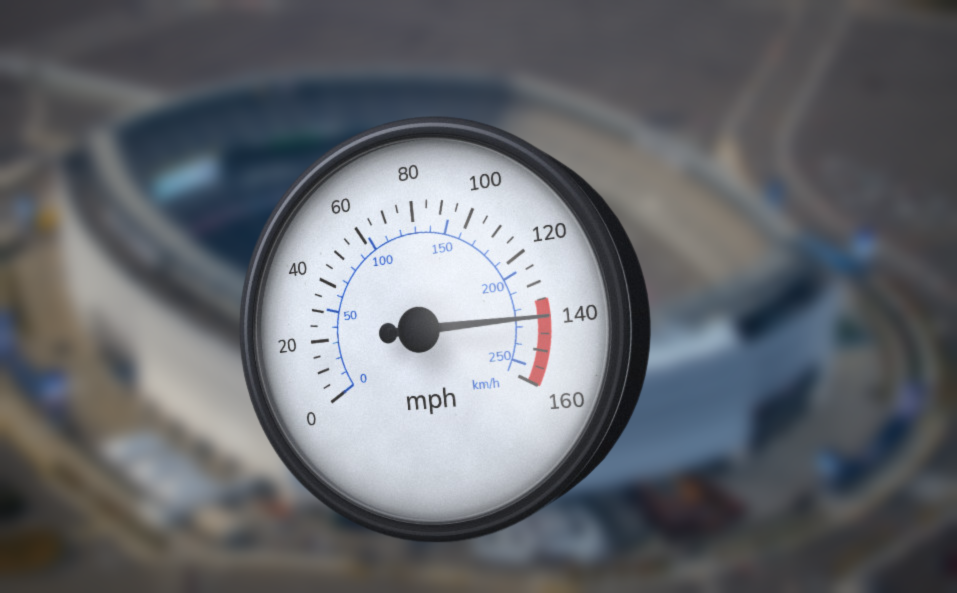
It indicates **140** mph
